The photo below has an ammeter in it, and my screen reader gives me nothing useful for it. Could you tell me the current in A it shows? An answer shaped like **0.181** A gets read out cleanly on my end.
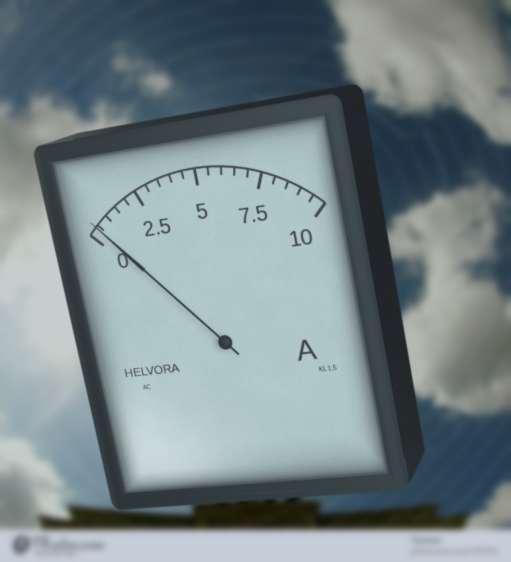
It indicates **0.5** A
